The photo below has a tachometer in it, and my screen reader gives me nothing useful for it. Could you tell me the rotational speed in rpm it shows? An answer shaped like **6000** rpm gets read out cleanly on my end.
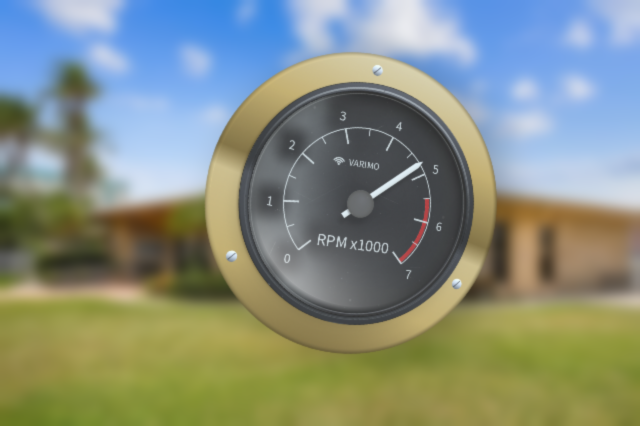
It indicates **4750** rpm
